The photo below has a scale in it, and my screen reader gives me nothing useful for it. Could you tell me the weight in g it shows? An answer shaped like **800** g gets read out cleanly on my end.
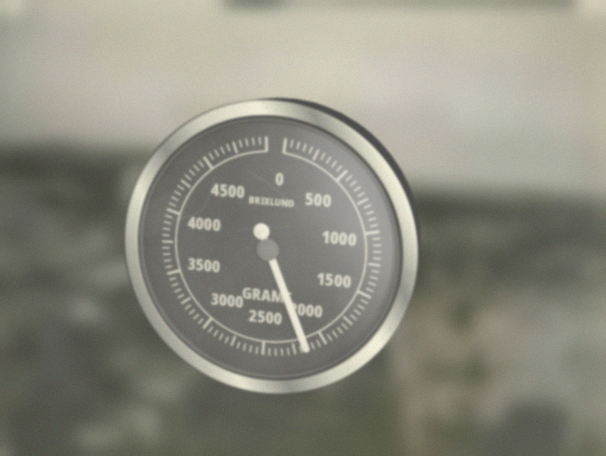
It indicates **2150** g
